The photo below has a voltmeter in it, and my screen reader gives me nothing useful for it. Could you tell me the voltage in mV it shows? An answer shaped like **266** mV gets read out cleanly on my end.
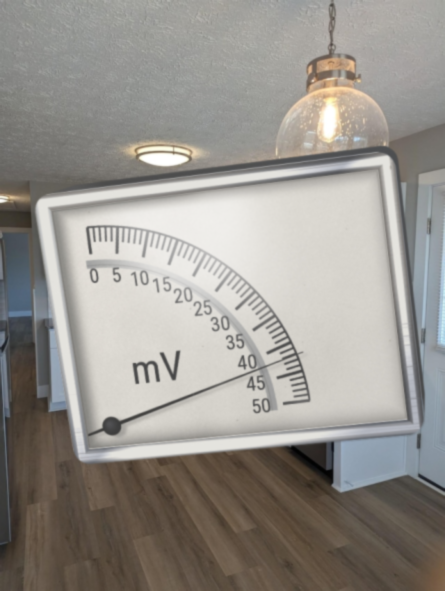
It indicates **42** mV
